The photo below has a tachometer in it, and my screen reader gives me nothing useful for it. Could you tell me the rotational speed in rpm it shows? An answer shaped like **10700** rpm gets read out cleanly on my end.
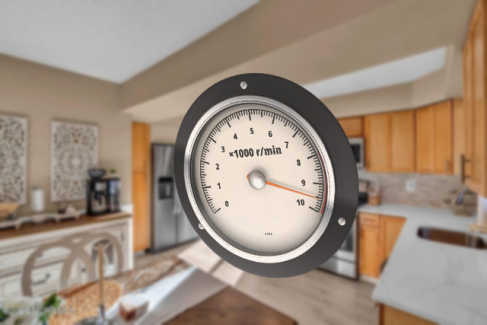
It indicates **9500** rpm
